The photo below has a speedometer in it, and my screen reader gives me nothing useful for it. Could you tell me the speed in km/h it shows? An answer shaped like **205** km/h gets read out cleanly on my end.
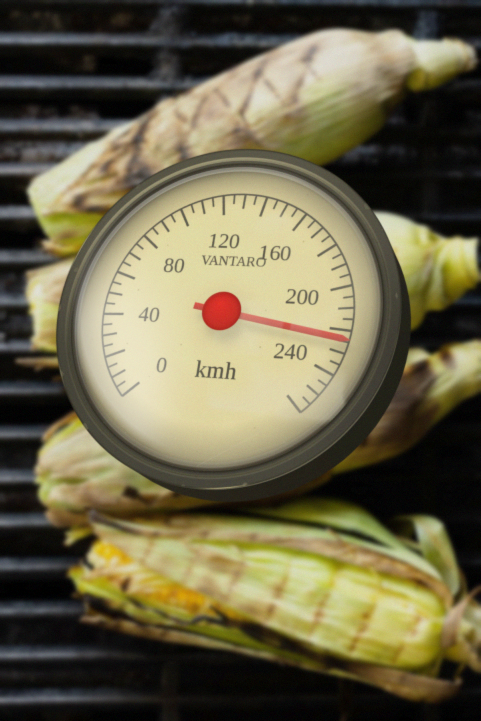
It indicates **225** km/h
